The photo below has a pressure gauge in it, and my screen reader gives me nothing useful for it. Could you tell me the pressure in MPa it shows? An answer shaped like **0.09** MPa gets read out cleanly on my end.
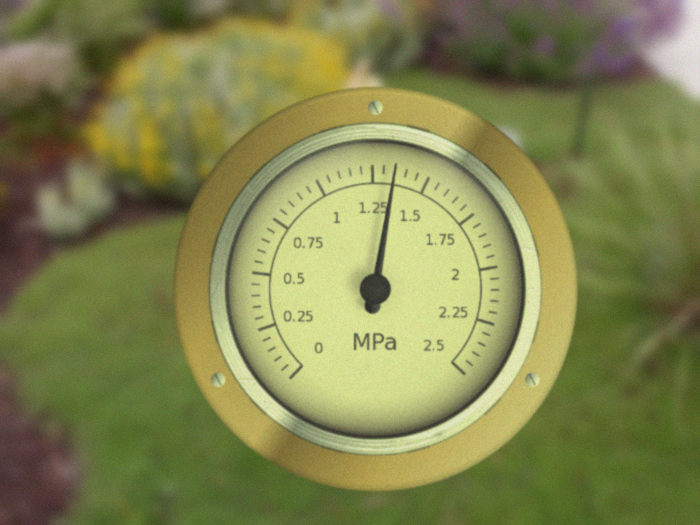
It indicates **1.35** MPa
